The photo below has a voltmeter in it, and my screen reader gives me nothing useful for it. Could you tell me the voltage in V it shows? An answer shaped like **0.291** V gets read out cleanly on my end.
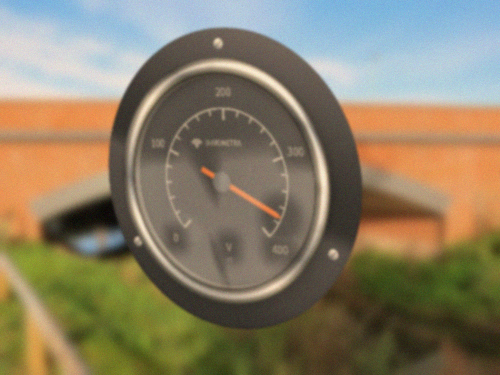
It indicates **370** V
